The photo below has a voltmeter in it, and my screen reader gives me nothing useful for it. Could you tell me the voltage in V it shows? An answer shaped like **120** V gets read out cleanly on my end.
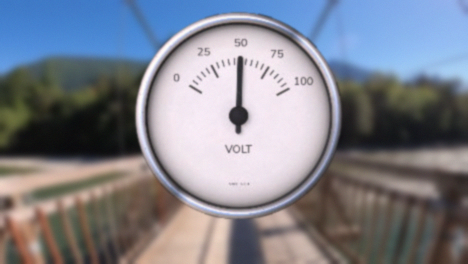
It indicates **50** V
